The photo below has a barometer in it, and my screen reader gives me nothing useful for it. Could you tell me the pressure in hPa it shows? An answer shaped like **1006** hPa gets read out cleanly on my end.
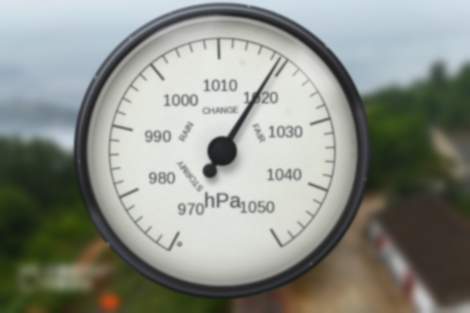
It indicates **1019** hPa
